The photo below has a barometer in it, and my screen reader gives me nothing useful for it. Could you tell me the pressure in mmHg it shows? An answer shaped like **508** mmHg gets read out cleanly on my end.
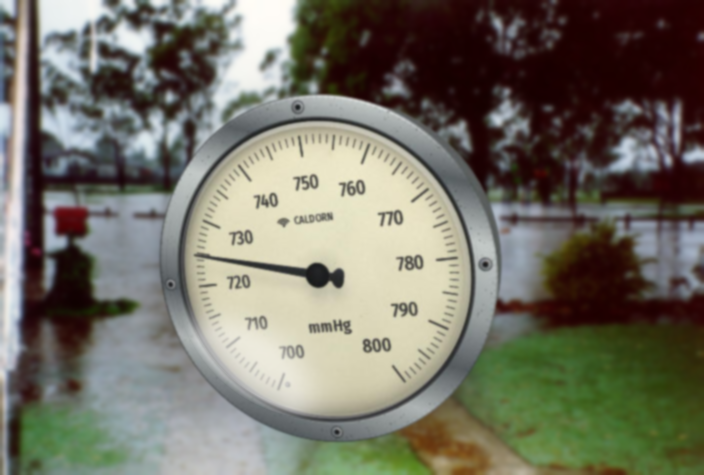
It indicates **725** mmHg
